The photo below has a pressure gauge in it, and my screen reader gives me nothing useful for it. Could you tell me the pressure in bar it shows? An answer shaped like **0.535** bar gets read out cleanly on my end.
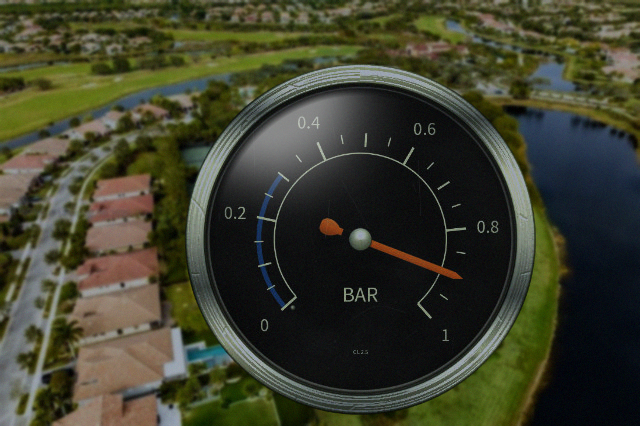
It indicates **0.9** bar
